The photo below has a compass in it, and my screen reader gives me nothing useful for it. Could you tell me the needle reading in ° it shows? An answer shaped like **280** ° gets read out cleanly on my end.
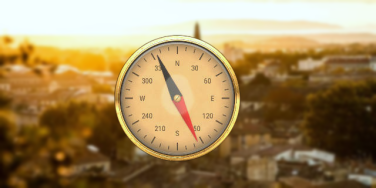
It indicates **155** °
